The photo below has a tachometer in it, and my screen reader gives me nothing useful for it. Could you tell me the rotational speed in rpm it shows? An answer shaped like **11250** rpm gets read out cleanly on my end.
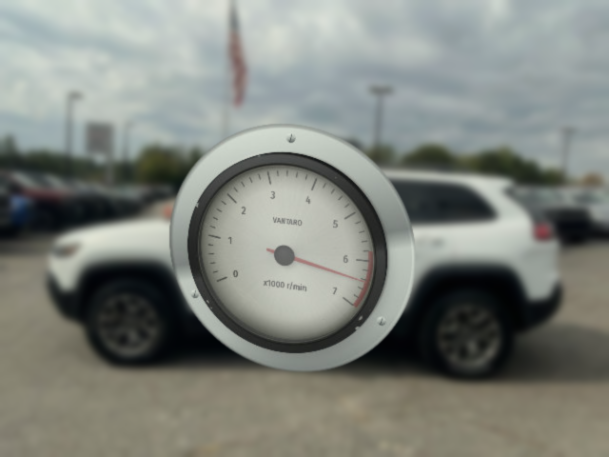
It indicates **6400** rpm
